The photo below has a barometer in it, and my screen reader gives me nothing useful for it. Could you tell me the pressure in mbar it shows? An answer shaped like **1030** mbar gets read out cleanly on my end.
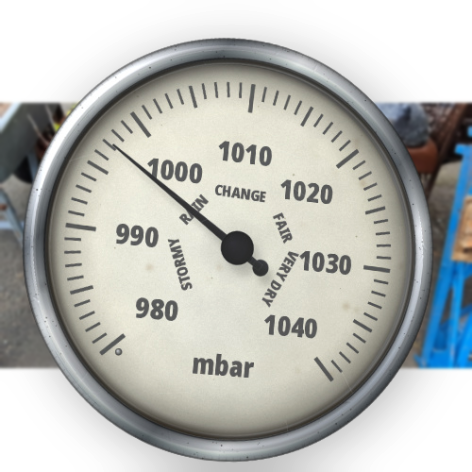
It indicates **997** mbar
